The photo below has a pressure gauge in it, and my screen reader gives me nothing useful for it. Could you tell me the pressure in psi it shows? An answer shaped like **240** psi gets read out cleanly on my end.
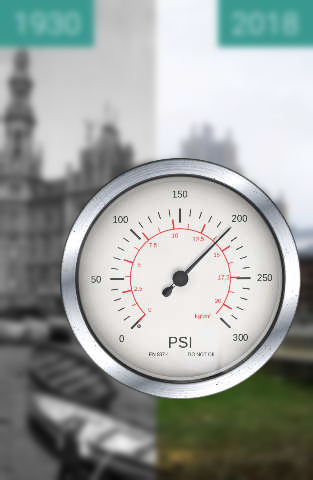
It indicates **200** psi
